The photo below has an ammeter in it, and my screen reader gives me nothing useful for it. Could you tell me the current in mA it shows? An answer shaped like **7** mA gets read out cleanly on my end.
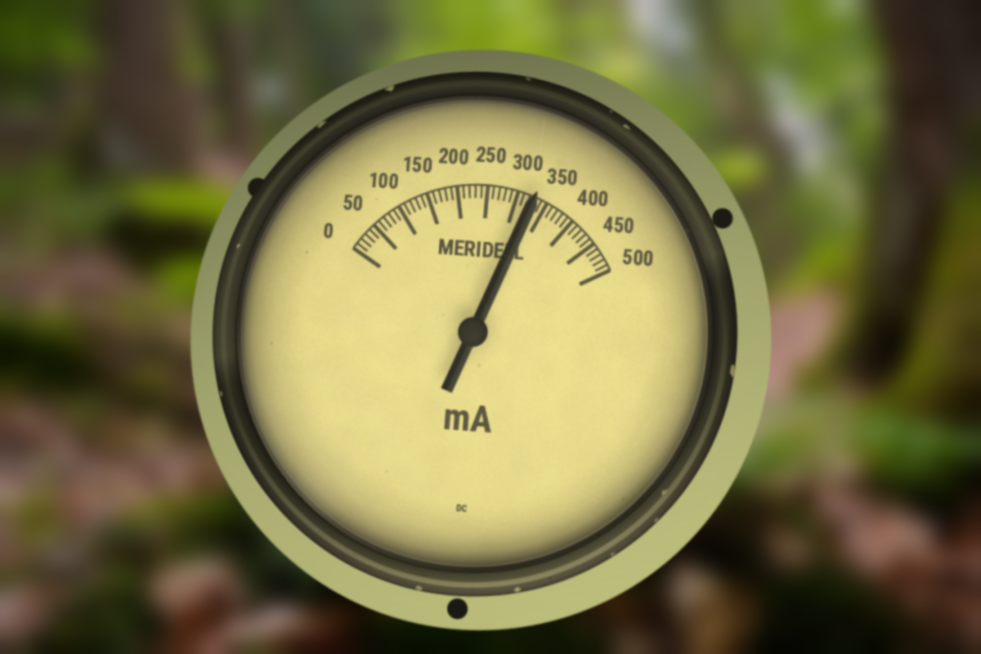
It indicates **330** mA
